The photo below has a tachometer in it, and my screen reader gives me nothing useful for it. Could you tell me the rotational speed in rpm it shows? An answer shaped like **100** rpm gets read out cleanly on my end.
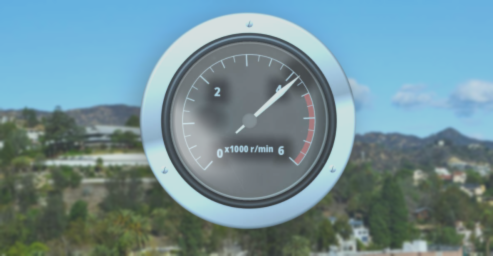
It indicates **4125** rpm
